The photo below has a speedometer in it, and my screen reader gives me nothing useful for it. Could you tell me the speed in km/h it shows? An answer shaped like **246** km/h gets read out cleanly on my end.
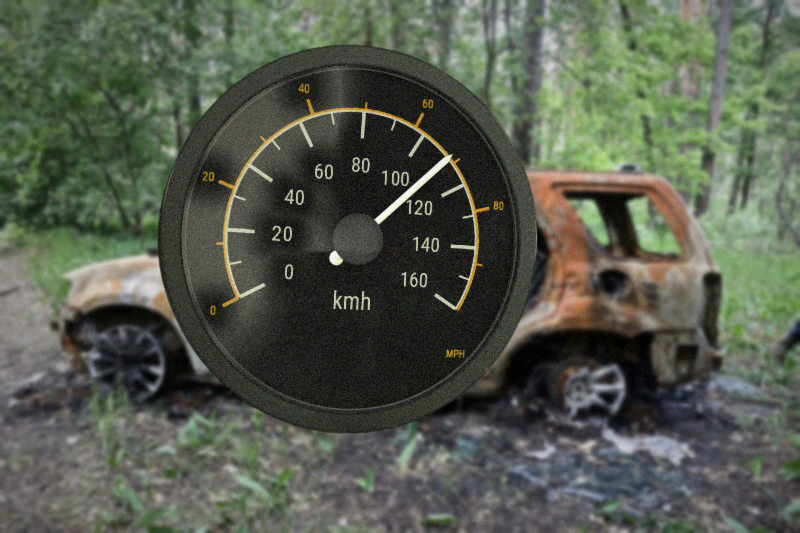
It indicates **110** km/h
